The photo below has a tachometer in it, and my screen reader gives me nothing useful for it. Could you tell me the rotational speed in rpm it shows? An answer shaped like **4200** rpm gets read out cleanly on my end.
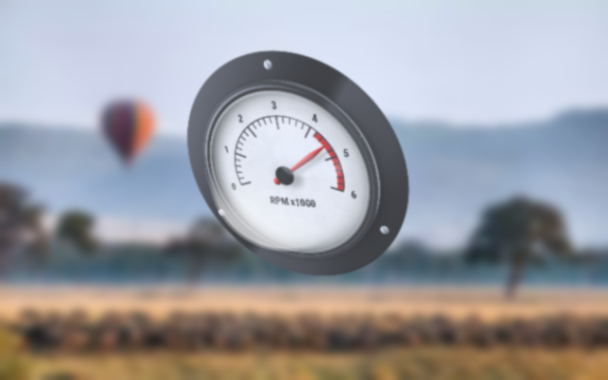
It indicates **4600** rpm
